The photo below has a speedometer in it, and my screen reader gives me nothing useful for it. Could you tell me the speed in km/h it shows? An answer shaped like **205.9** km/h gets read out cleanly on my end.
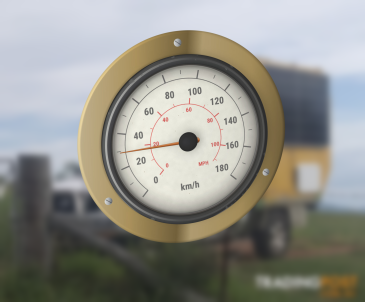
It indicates **30** km/h
